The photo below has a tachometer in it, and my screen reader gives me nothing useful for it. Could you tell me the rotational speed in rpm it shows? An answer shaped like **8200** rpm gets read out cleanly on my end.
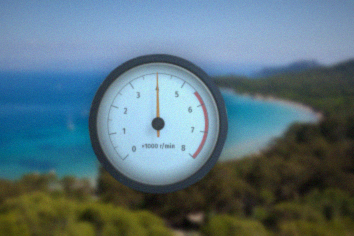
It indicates **4000** rpm
